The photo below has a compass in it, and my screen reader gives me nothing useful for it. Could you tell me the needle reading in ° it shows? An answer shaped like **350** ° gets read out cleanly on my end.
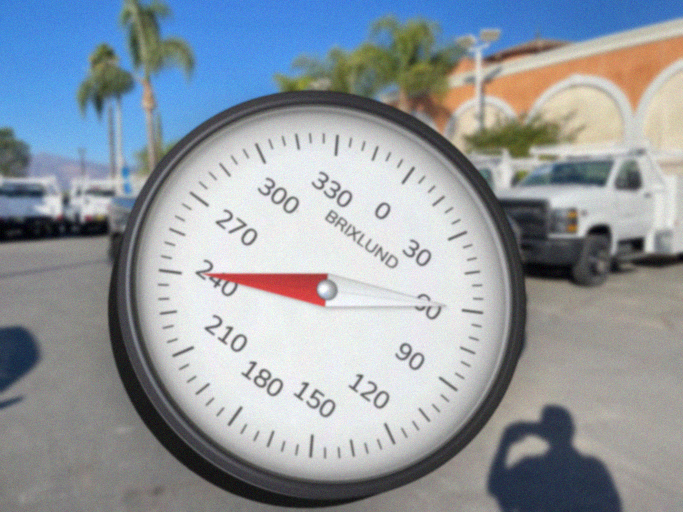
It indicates **240** °
